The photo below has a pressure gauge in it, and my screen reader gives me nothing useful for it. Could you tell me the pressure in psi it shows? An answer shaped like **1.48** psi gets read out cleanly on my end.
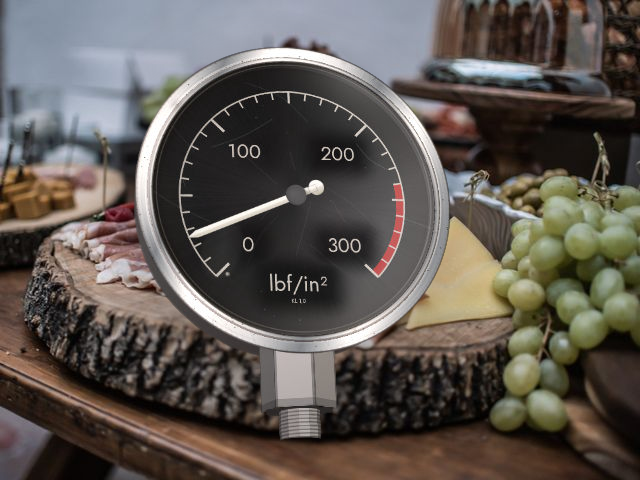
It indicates **25** psi
